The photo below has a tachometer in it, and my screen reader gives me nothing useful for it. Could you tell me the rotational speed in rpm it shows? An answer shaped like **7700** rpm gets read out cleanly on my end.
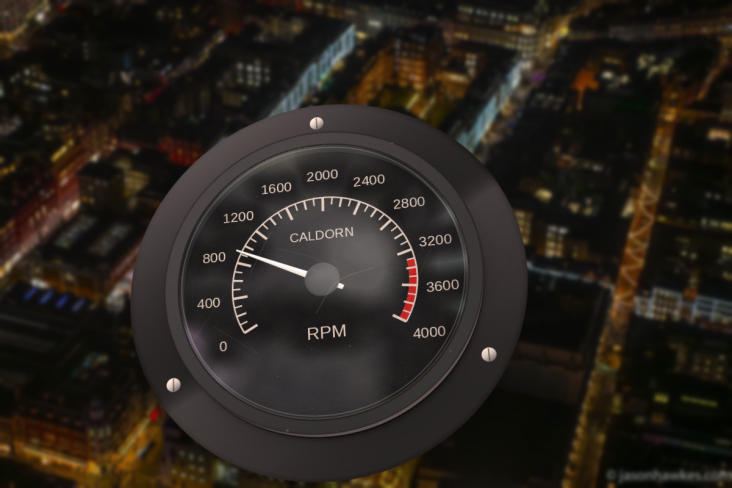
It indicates **900** rpm
